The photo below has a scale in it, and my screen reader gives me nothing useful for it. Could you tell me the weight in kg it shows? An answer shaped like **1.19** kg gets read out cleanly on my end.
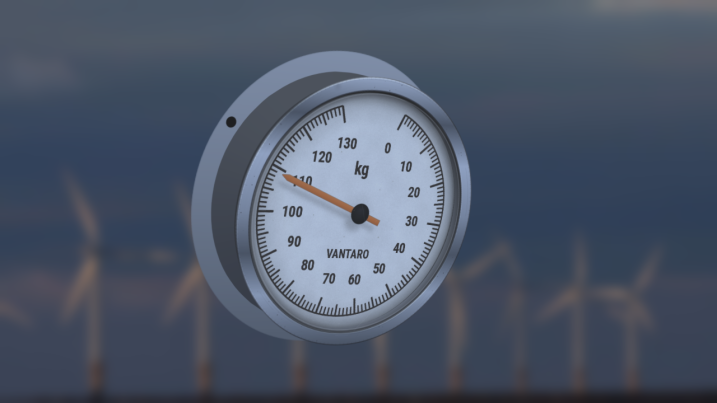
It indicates **109** kg
